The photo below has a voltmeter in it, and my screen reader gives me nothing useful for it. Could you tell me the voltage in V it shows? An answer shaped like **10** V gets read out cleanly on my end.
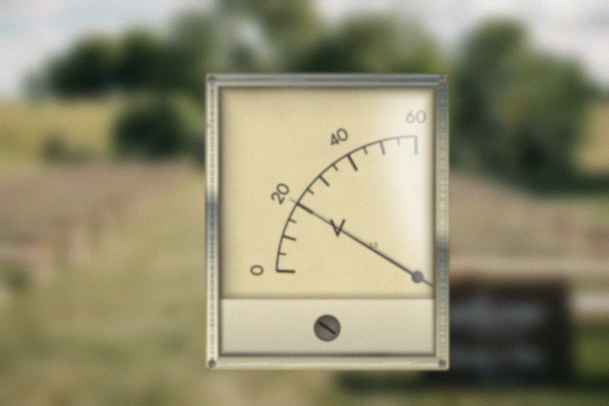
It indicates **20** V
